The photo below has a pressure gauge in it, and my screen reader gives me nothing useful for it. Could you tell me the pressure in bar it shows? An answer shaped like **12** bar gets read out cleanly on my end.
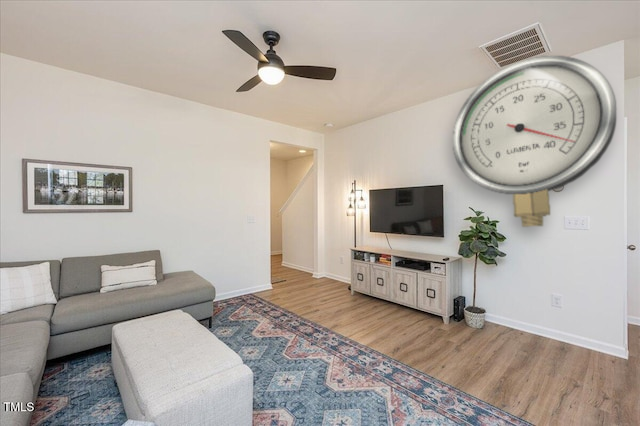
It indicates **38** bar
